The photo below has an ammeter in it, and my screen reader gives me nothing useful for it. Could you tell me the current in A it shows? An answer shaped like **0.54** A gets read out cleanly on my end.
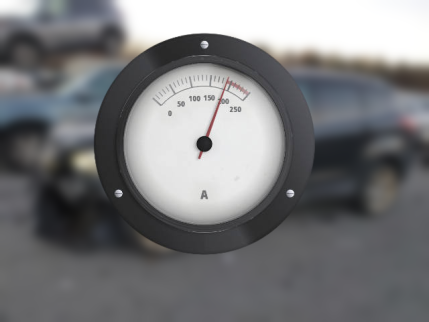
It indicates **190** A
